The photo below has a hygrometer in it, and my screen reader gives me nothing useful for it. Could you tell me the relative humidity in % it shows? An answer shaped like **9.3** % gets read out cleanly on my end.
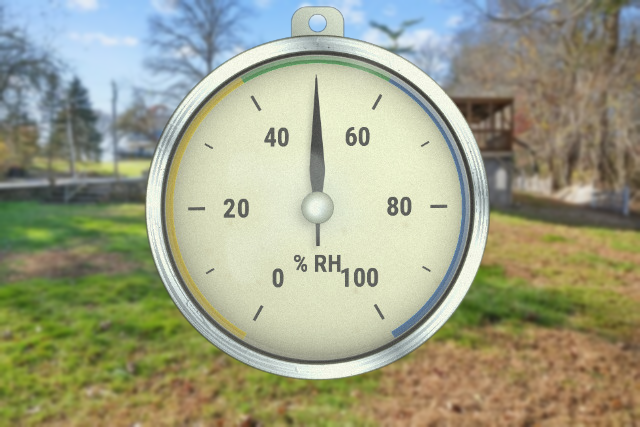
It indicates **50** %
